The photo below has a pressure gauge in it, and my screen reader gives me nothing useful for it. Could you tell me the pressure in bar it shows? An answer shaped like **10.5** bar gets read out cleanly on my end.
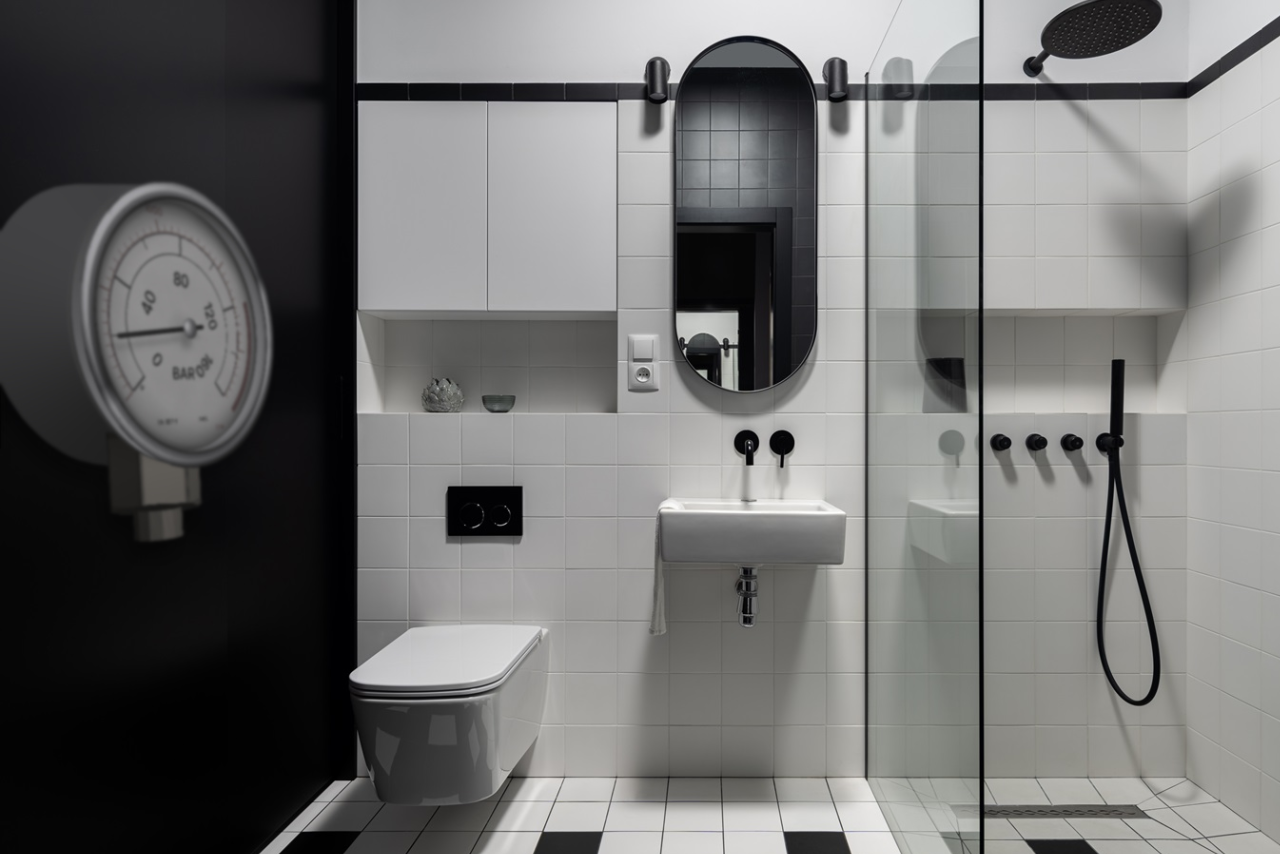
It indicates **20** bar
